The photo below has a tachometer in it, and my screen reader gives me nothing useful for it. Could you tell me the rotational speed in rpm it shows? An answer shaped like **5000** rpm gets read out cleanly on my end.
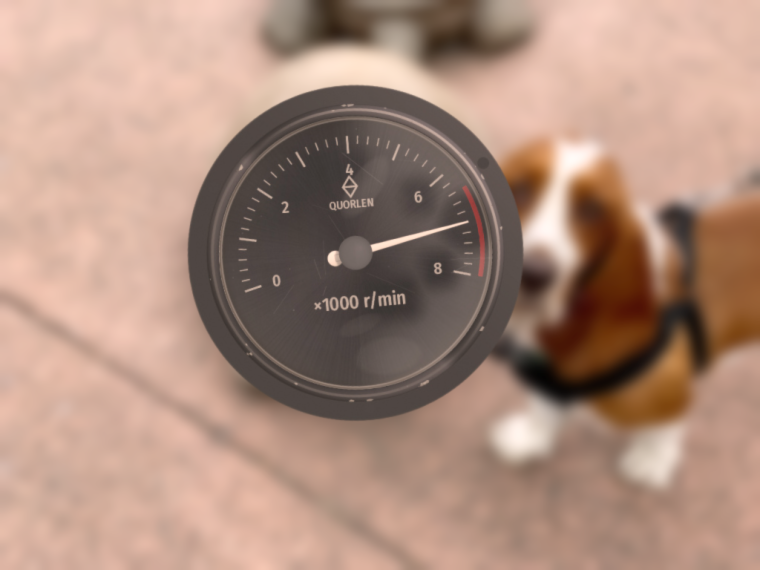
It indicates **7000** rpm
